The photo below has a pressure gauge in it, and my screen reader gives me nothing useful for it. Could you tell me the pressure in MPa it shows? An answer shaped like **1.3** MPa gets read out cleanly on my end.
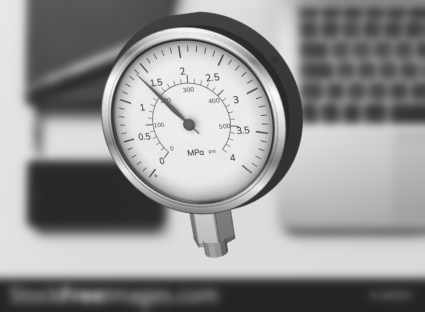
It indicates **1.4** MPa
